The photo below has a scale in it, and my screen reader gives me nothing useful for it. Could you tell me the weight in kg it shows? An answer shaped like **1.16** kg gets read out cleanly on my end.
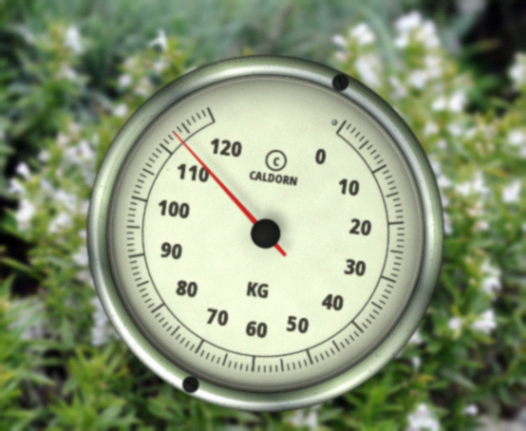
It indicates **113** kg
